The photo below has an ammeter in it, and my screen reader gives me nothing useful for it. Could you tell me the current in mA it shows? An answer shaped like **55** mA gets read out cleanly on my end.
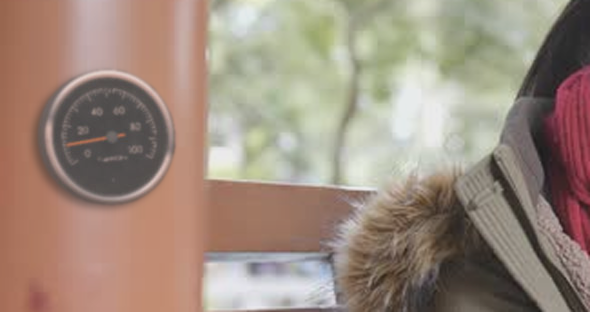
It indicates **10** mA
